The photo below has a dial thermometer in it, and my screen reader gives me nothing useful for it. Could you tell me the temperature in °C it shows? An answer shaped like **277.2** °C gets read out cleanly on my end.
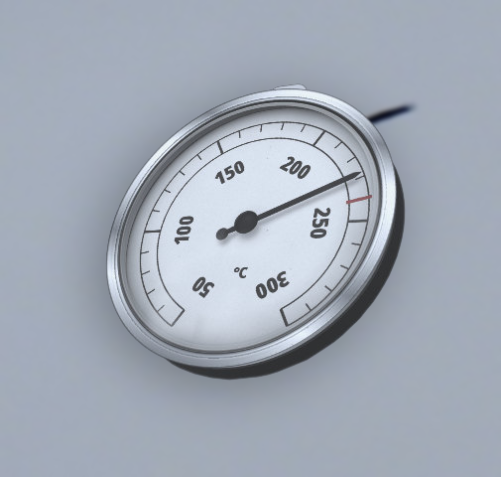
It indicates **230** °C
